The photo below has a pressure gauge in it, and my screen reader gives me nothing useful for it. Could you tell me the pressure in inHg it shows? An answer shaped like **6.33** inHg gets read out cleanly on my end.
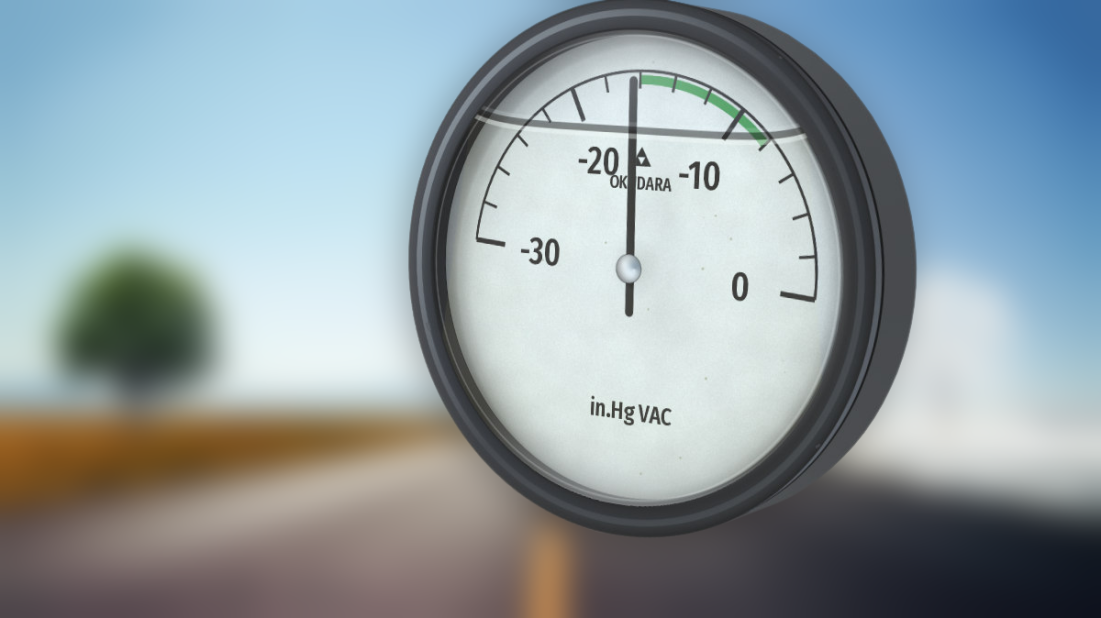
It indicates **-16** inHg
